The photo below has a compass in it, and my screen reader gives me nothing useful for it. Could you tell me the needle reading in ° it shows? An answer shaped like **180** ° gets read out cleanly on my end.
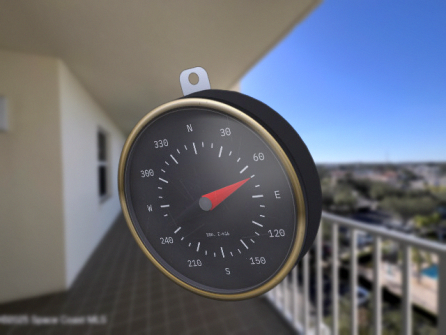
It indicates **70** °
